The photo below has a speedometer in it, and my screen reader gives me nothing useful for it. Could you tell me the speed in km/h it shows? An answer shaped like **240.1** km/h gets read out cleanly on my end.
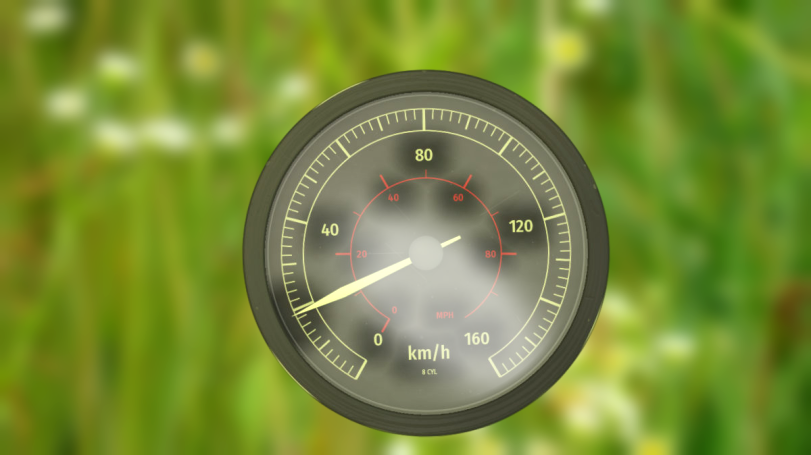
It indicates **19** km/h
